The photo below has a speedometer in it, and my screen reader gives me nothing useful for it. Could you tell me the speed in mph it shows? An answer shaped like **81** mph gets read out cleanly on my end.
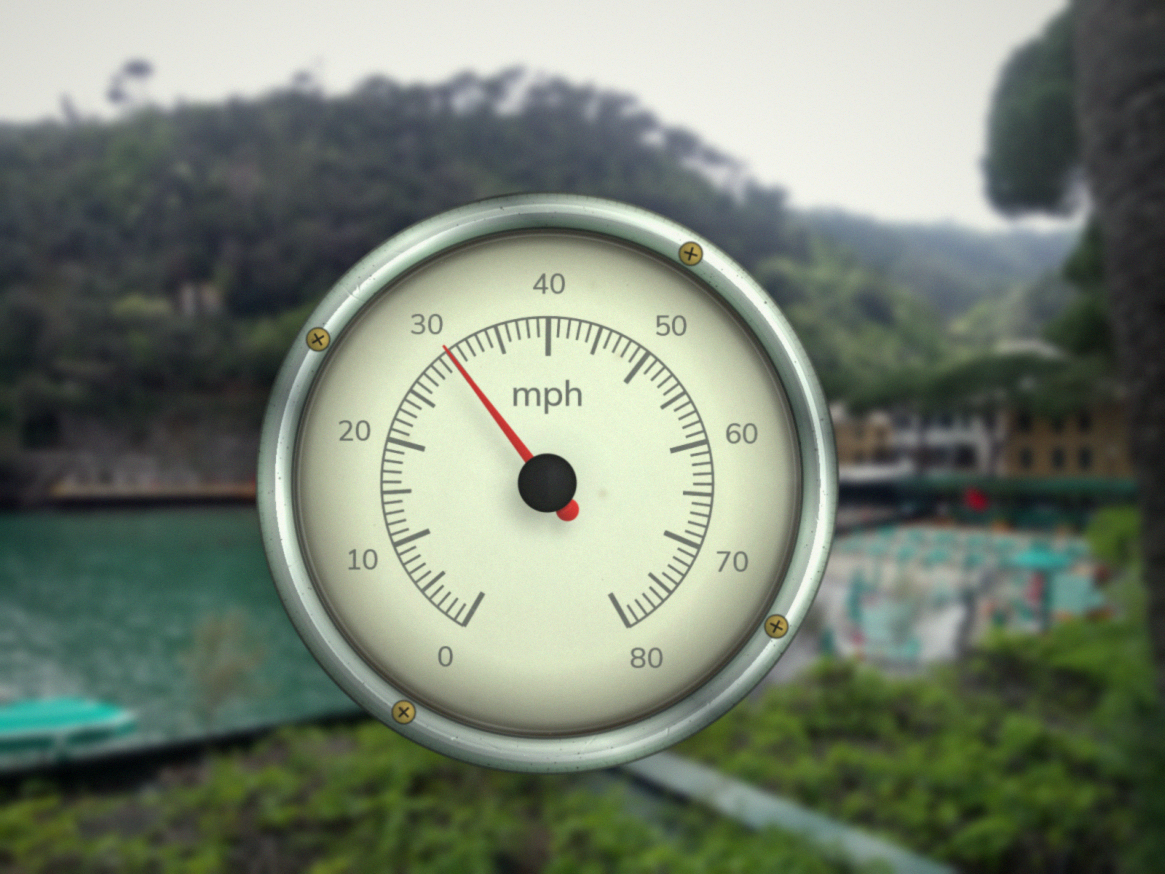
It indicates **30** mph
